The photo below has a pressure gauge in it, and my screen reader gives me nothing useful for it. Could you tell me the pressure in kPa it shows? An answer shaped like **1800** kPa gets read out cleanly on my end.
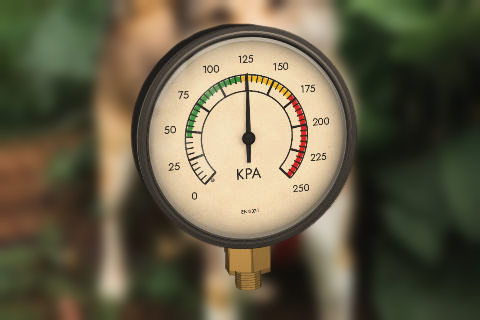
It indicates **125** kPa
